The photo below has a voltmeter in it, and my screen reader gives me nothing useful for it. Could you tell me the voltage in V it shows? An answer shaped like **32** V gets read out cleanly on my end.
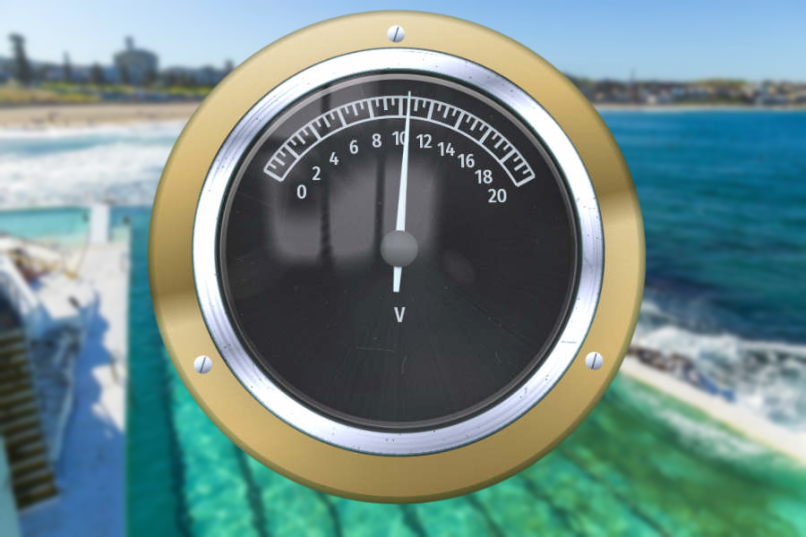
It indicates **10.5** V
